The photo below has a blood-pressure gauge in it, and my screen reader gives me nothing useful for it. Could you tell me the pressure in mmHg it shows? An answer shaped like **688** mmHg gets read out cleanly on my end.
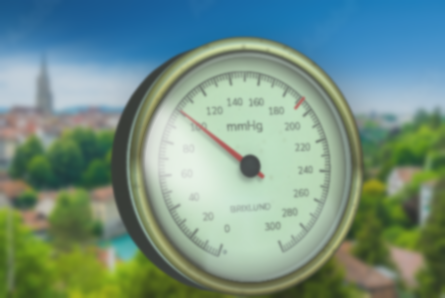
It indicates **100** mmHg
